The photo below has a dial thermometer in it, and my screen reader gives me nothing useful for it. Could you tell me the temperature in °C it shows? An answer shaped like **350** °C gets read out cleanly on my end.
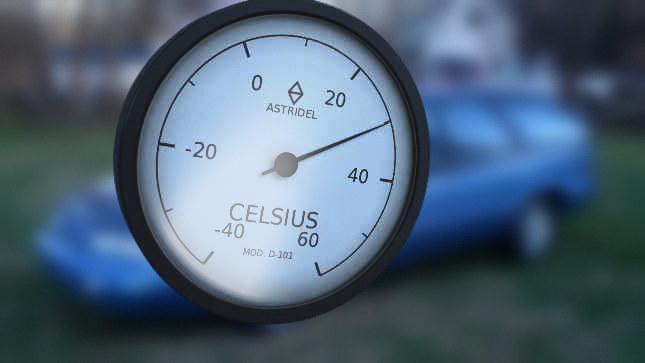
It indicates **30** °C
